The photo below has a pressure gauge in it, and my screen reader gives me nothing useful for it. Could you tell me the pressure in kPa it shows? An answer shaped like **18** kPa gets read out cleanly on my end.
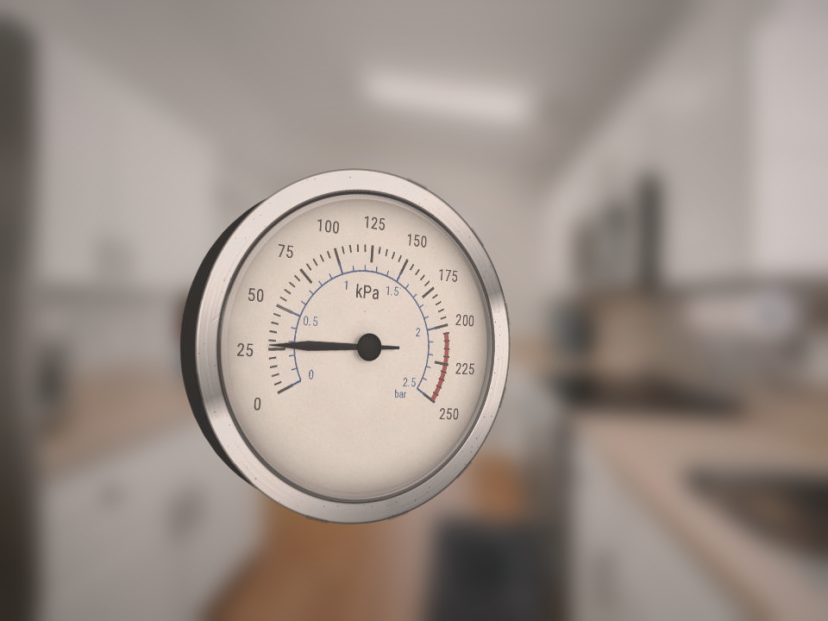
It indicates **27.5** kPa
